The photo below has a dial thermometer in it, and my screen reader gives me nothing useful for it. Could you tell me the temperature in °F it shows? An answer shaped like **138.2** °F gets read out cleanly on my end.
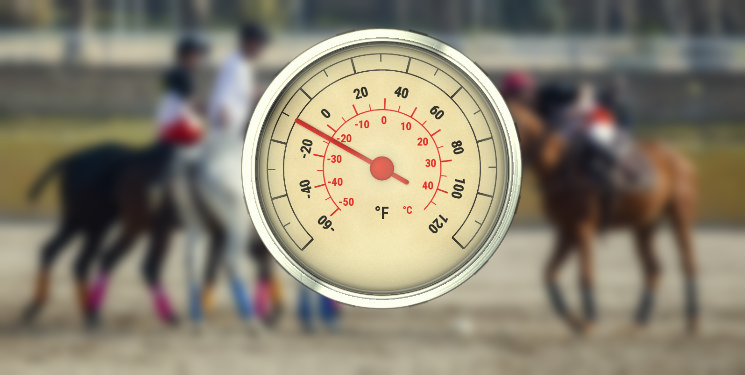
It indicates **-10** °F
